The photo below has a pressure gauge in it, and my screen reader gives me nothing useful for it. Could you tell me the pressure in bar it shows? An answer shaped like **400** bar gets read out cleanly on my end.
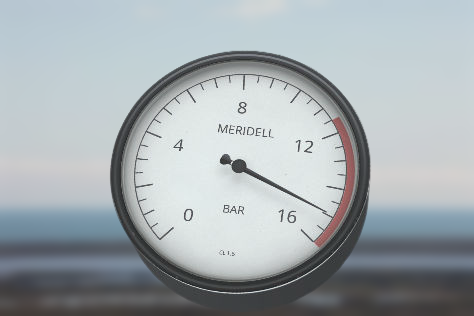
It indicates **15** bar
